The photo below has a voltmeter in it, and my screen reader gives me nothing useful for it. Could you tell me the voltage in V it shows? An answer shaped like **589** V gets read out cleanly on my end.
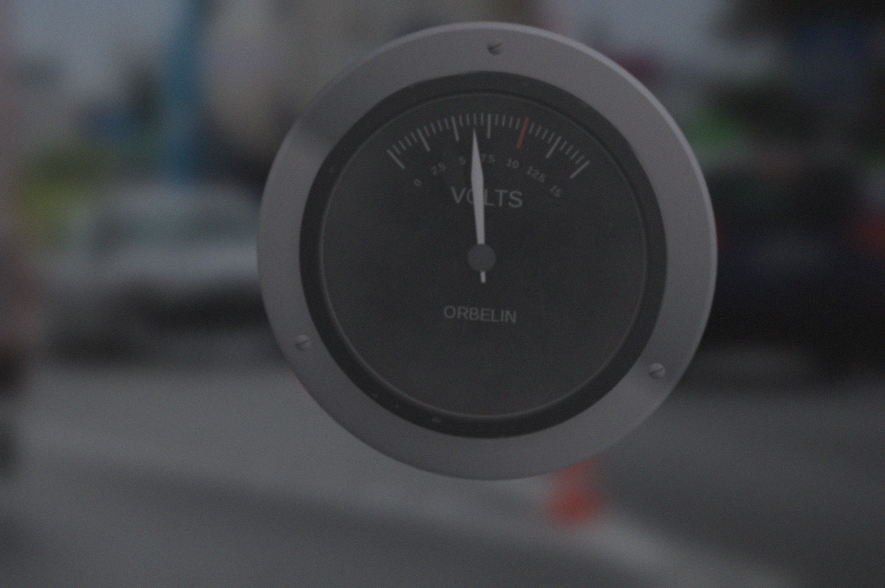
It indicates **6.5** V
